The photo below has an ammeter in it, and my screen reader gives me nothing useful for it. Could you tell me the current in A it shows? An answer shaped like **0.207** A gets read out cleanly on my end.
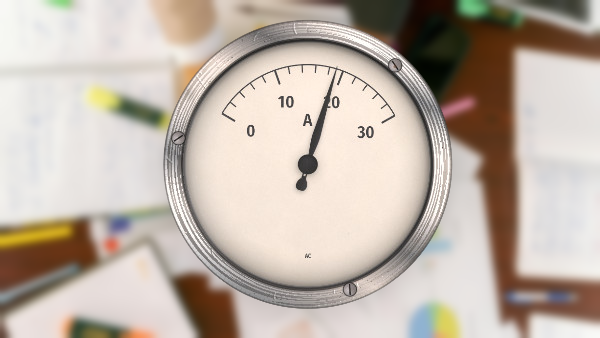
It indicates **19** A
